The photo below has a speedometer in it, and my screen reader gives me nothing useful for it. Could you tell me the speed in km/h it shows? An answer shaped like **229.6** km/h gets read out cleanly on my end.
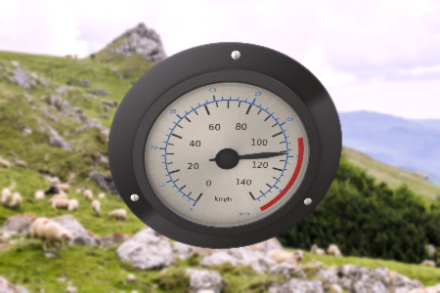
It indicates **110** km/h
